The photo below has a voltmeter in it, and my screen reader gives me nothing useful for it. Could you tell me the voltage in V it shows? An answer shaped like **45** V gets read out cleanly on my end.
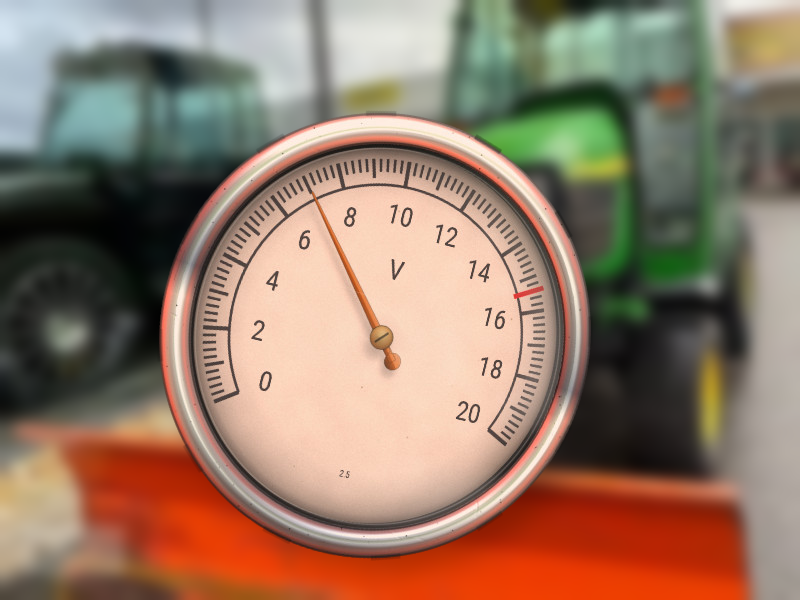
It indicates **7** V
